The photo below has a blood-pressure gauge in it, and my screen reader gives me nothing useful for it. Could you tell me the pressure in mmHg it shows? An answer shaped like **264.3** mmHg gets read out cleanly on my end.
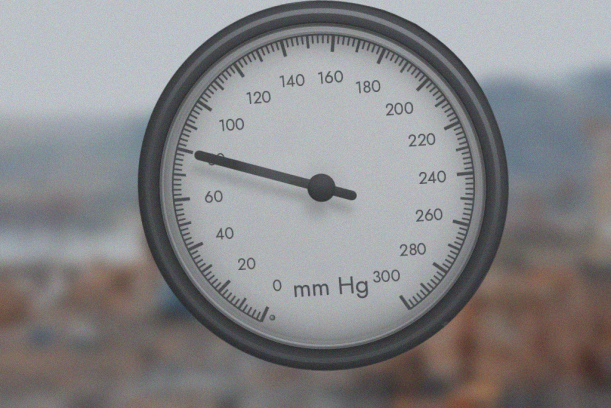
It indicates **80** mmHg
